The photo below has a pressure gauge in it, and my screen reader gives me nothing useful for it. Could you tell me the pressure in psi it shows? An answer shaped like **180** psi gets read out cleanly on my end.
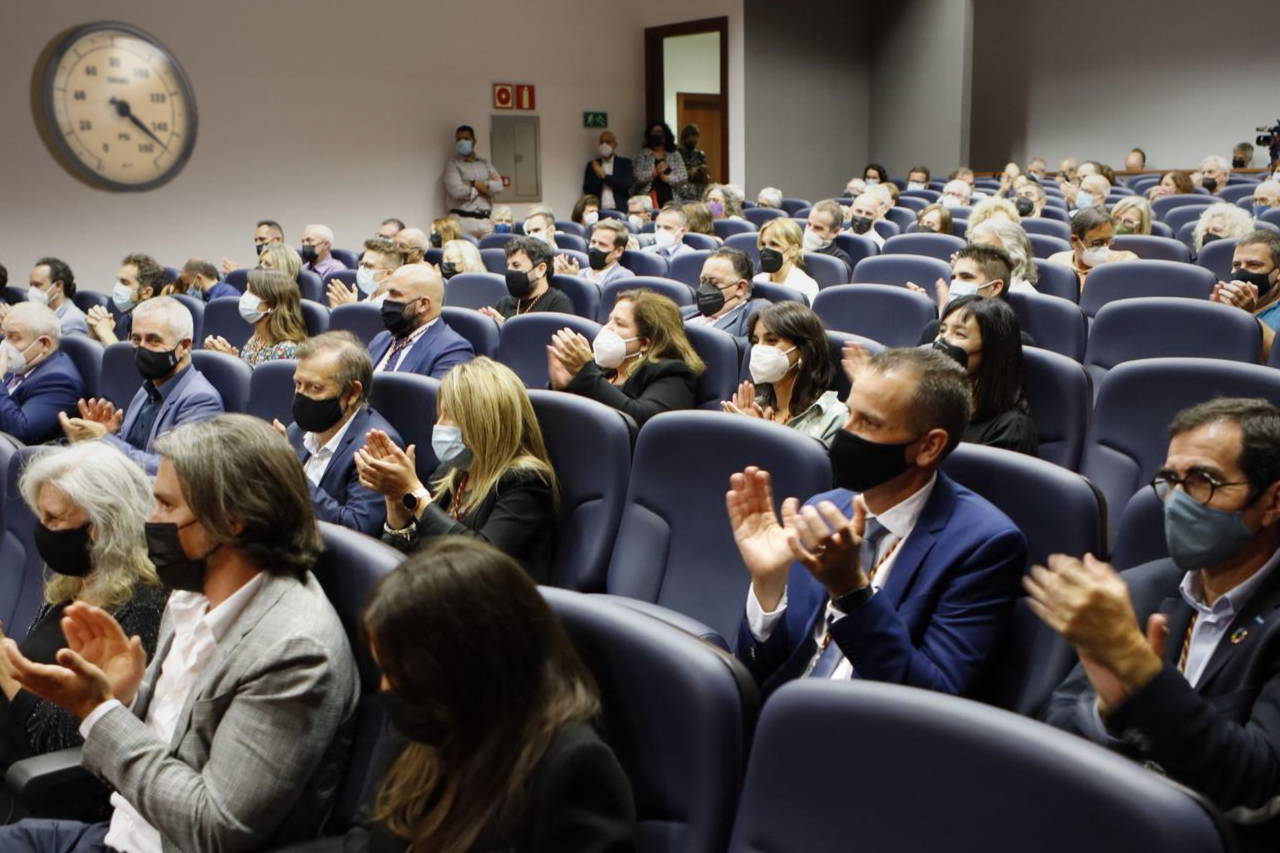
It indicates **150** psi
